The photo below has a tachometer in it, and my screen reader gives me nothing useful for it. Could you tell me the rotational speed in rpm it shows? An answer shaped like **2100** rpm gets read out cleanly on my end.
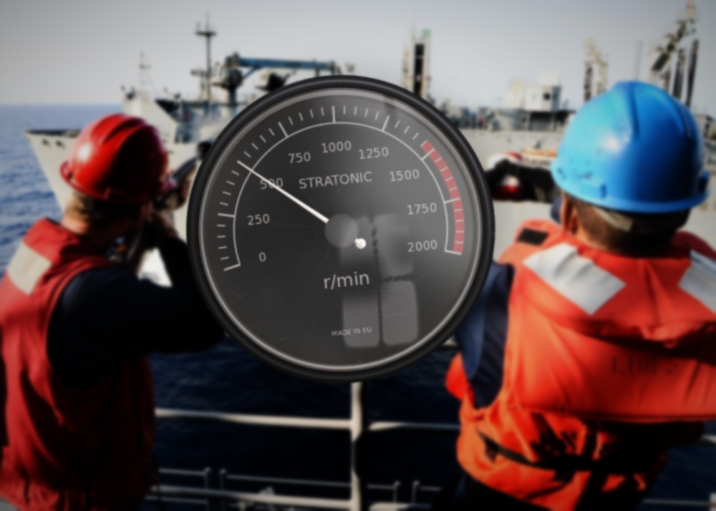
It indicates **500** rpm
